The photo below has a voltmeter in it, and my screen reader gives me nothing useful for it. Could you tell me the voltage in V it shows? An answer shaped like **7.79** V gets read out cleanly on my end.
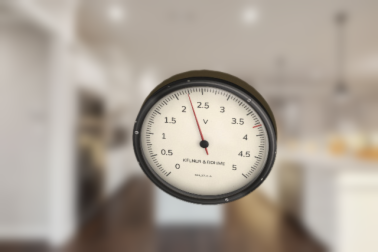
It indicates **2.25** V
